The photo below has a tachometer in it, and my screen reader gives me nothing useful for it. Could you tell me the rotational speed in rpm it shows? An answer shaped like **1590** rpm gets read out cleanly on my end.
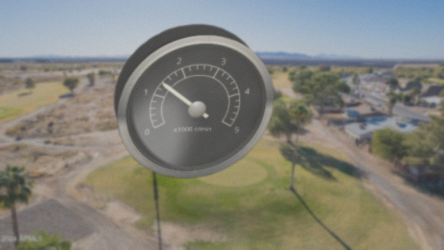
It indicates **1400** rpm
